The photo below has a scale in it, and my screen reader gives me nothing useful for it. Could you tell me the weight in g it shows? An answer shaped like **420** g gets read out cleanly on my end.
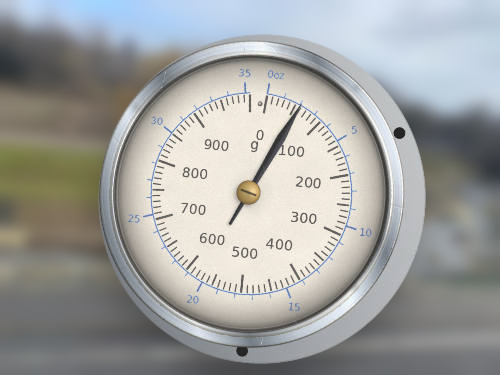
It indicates **60** g
